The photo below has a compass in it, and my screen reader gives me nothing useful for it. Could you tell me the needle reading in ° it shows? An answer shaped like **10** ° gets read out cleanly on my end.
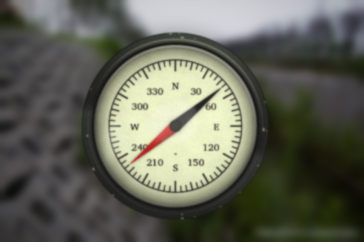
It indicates **230** °
